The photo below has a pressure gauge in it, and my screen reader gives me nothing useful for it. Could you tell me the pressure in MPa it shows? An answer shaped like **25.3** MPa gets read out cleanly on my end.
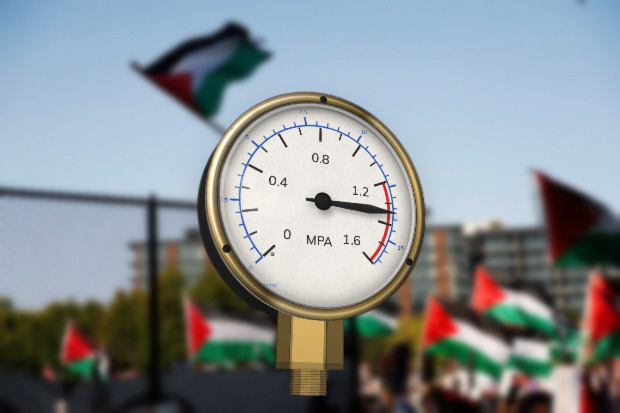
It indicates **1.35** MPa
